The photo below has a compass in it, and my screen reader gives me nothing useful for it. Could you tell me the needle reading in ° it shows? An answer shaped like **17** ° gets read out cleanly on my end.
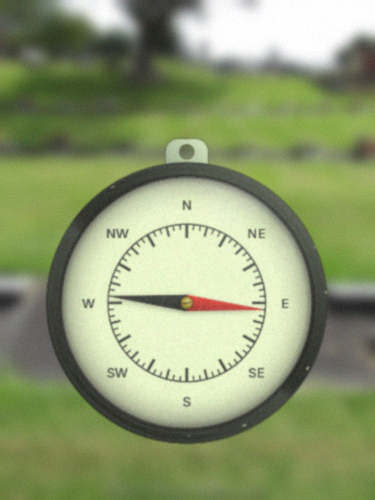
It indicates **95** °
